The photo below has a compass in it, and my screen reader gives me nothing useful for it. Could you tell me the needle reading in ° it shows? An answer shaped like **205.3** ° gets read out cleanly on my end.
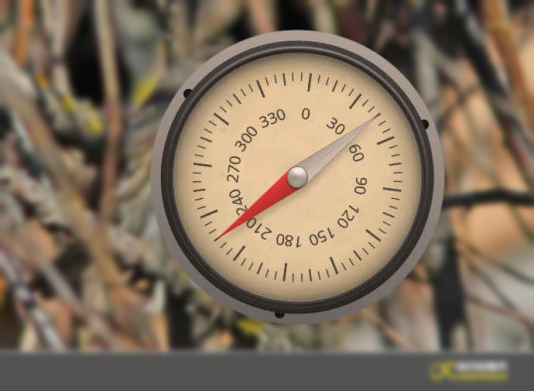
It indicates **225** °
